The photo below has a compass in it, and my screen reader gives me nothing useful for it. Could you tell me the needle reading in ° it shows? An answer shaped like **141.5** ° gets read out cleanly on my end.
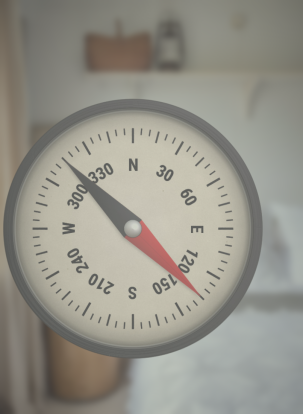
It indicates **135** °
